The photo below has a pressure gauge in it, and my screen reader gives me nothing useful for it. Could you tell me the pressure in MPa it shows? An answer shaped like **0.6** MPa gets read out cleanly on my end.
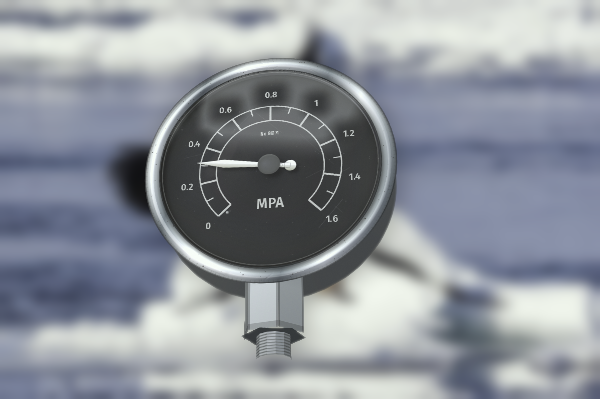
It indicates **0.3** MPa
